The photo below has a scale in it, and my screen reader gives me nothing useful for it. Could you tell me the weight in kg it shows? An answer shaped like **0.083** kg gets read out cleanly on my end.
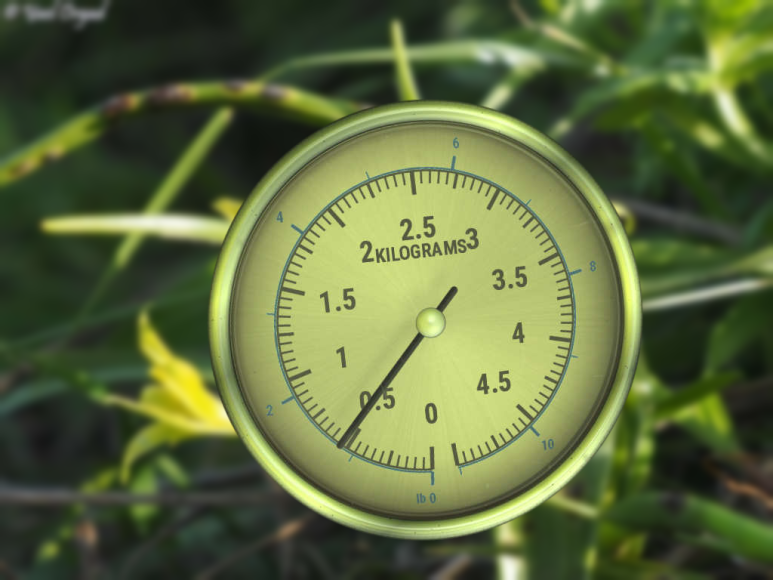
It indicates **0.55** kg
